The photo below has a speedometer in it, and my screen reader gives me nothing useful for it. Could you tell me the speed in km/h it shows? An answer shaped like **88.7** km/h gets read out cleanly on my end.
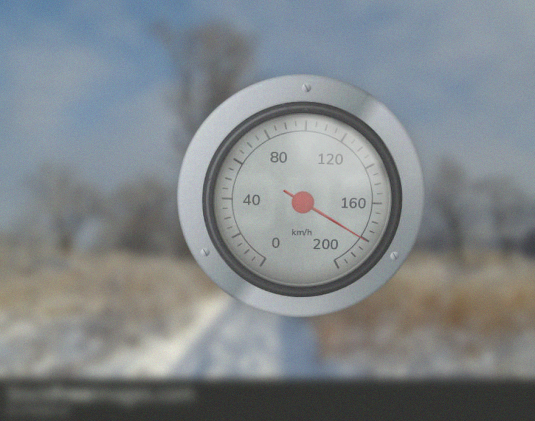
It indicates **180** km/h
